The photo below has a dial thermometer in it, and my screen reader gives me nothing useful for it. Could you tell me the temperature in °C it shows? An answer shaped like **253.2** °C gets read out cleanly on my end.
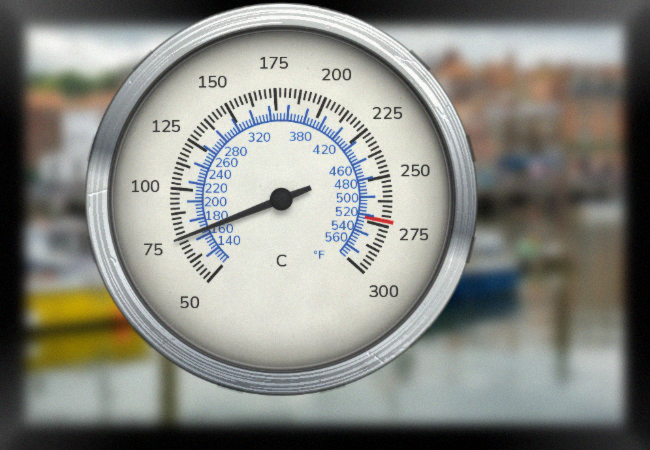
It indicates **75** °C
